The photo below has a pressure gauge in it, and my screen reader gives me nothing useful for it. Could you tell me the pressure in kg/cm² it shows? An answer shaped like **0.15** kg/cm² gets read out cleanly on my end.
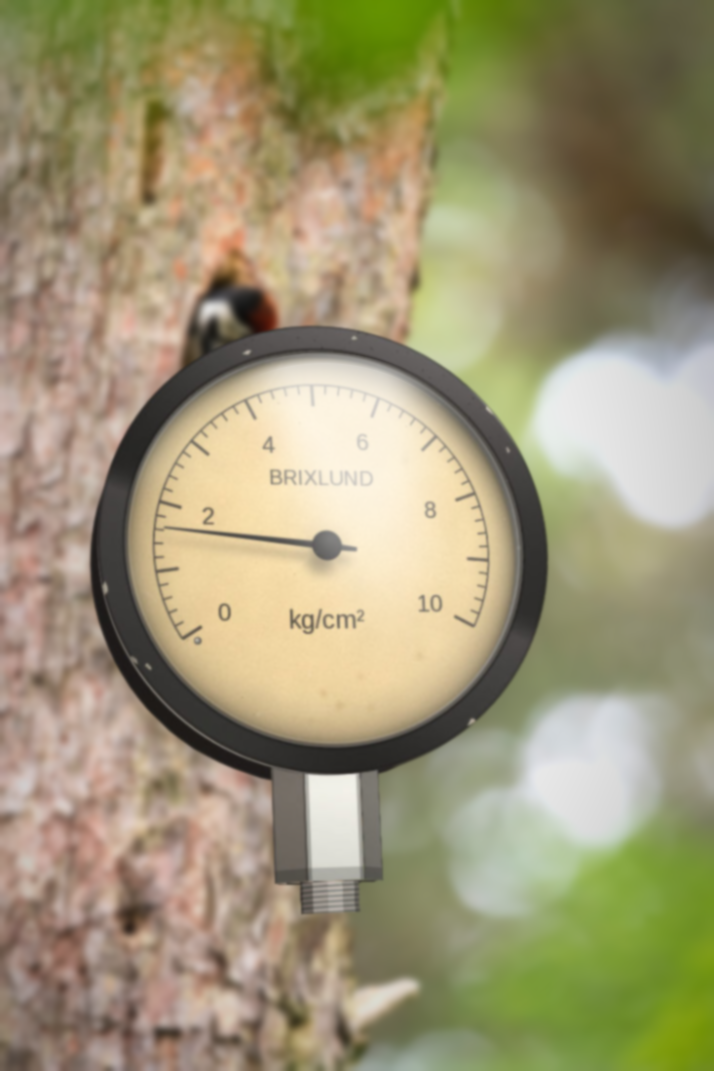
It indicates **1.6** kg/cm²
